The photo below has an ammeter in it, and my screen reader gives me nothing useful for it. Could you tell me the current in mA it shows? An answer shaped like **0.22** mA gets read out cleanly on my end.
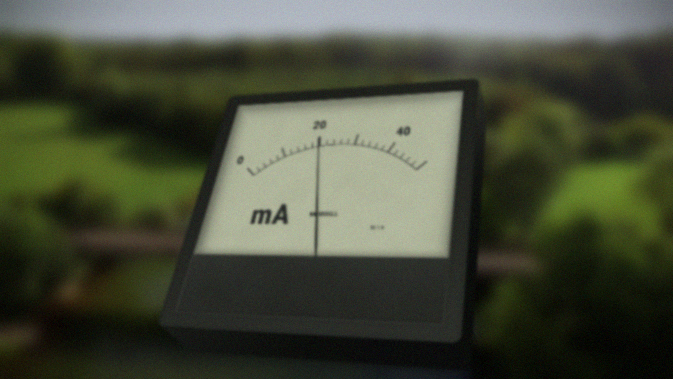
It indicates **20** mA
